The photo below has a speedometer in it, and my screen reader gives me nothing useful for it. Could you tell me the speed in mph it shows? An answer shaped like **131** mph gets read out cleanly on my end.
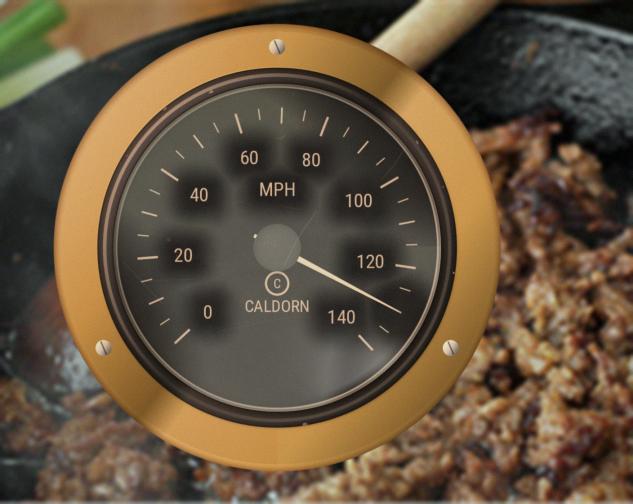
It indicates **130** mph
